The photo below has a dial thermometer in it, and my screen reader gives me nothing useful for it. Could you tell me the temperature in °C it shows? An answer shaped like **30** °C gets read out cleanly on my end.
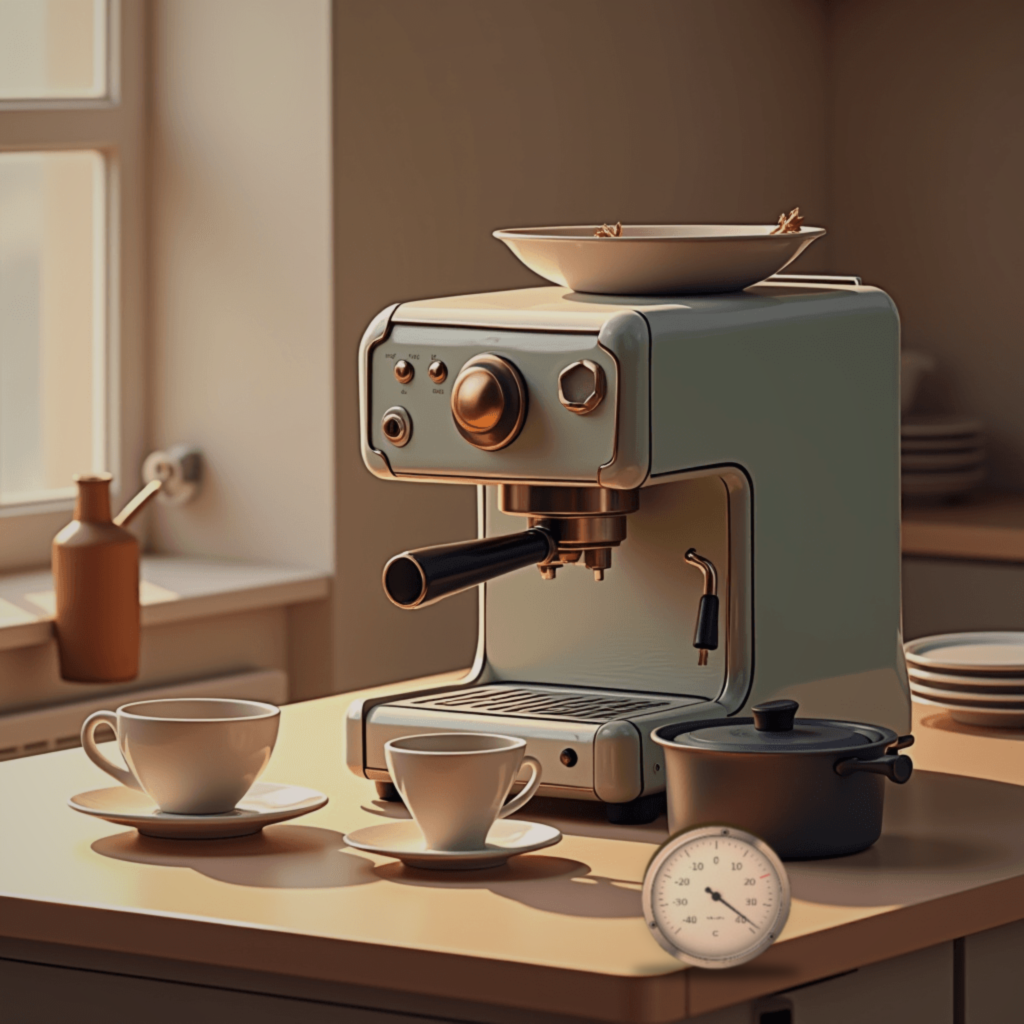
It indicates **38** °C
